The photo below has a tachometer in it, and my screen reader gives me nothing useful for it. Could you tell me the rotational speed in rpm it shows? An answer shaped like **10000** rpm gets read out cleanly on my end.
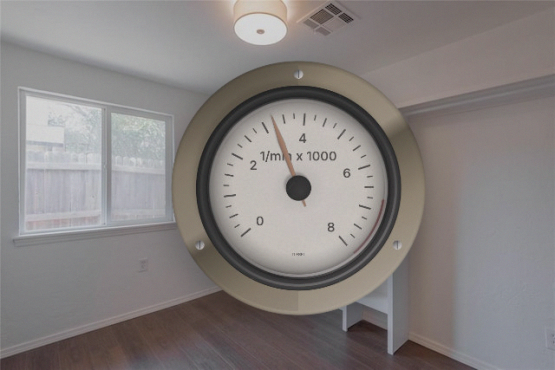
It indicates **3250** rpm
